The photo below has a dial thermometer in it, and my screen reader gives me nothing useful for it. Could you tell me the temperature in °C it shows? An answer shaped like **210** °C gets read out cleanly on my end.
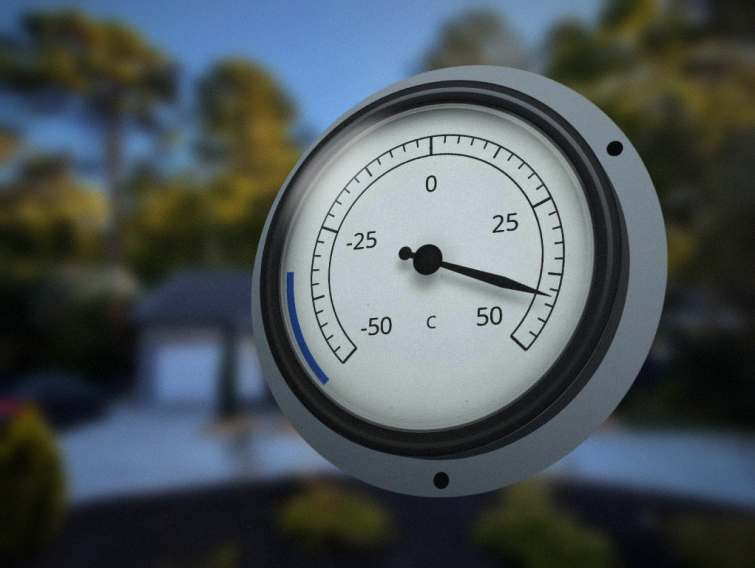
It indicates **41.25** °C
